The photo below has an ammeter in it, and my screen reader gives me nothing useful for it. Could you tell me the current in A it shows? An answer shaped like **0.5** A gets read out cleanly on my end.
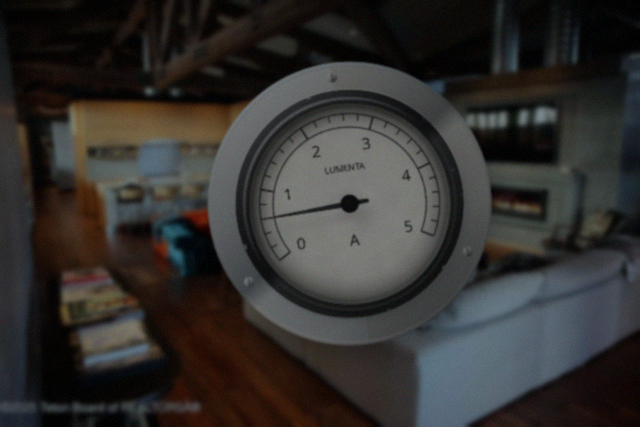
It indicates **0.6** A
